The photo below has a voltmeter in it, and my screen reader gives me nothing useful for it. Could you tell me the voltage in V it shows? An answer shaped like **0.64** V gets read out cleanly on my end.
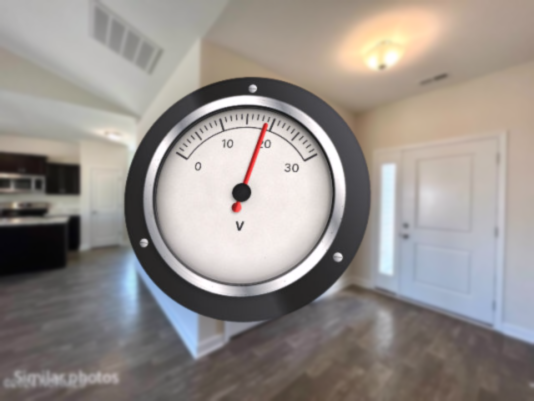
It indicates **19** V
